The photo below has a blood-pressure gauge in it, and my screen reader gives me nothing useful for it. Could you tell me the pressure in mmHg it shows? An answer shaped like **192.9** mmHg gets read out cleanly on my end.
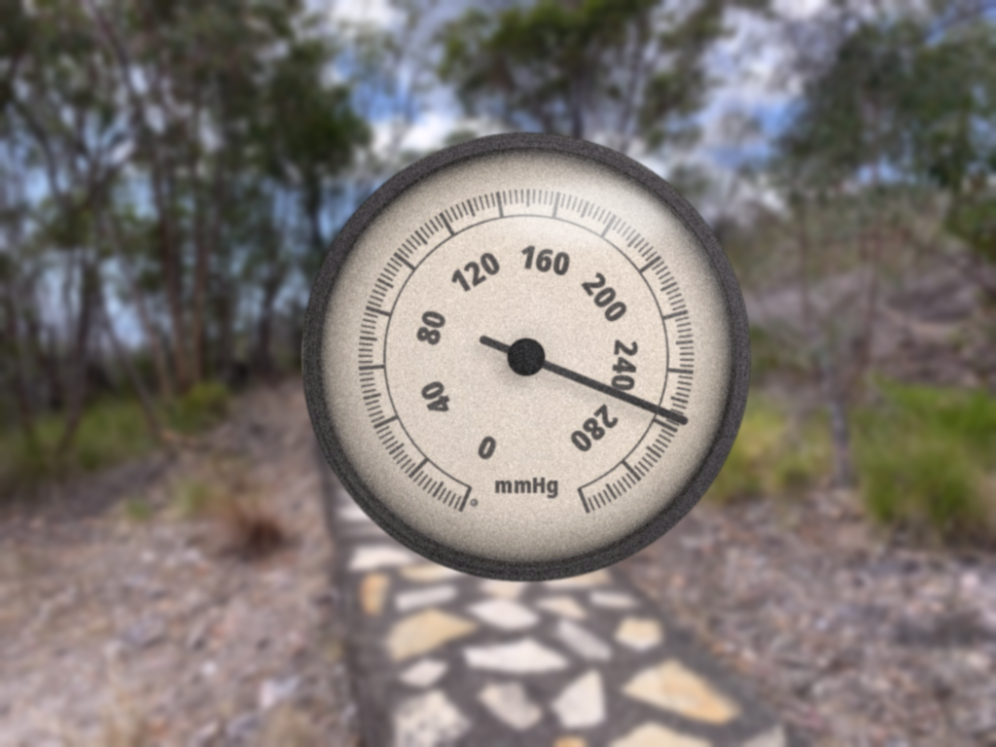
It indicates **256** mmHg
